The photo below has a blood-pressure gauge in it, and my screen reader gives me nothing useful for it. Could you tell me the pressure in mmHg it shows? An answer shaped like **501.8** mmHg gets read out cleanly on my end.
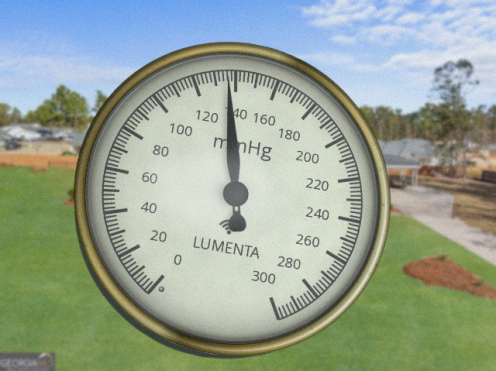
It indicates **136** mmHg
